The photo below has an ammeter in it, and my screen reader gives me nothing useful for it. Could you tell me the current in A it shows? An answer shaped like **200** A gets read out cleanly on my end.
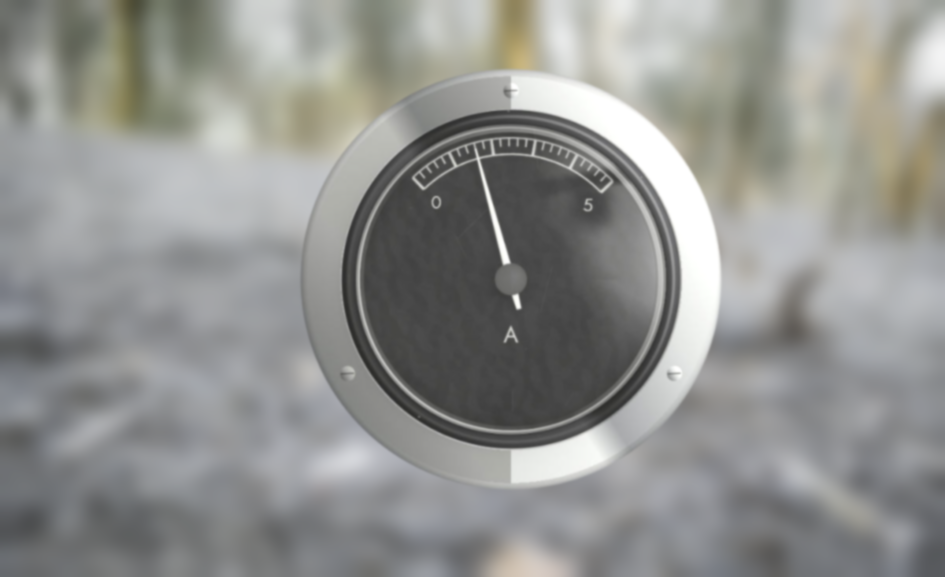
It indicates **1.6** A
